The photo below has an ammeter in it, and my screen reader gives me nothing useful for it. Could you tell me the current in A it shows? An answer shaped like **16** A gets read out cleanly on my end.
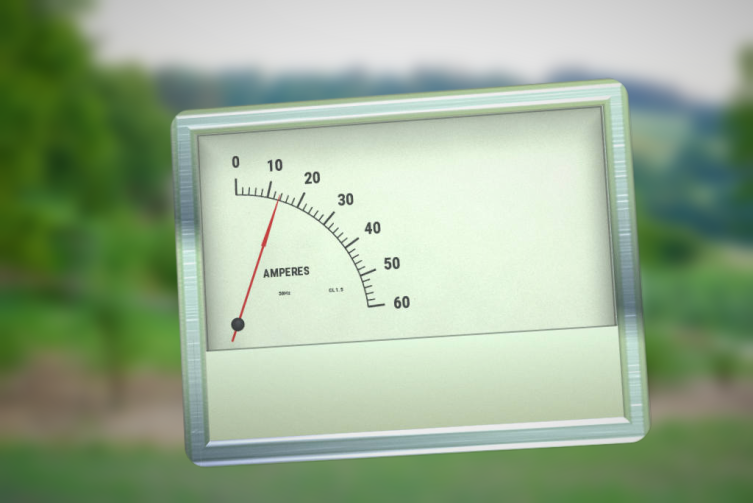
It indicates **14** A
